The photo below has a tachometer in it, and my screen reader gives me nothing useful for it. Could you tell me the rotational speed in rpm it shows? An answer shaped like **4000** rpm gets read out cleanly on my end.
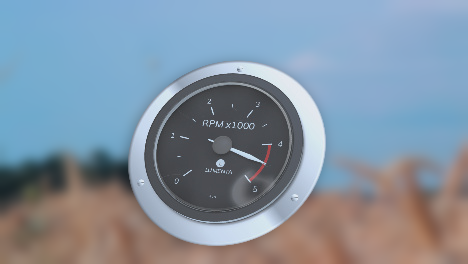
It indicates **4500** rpm
